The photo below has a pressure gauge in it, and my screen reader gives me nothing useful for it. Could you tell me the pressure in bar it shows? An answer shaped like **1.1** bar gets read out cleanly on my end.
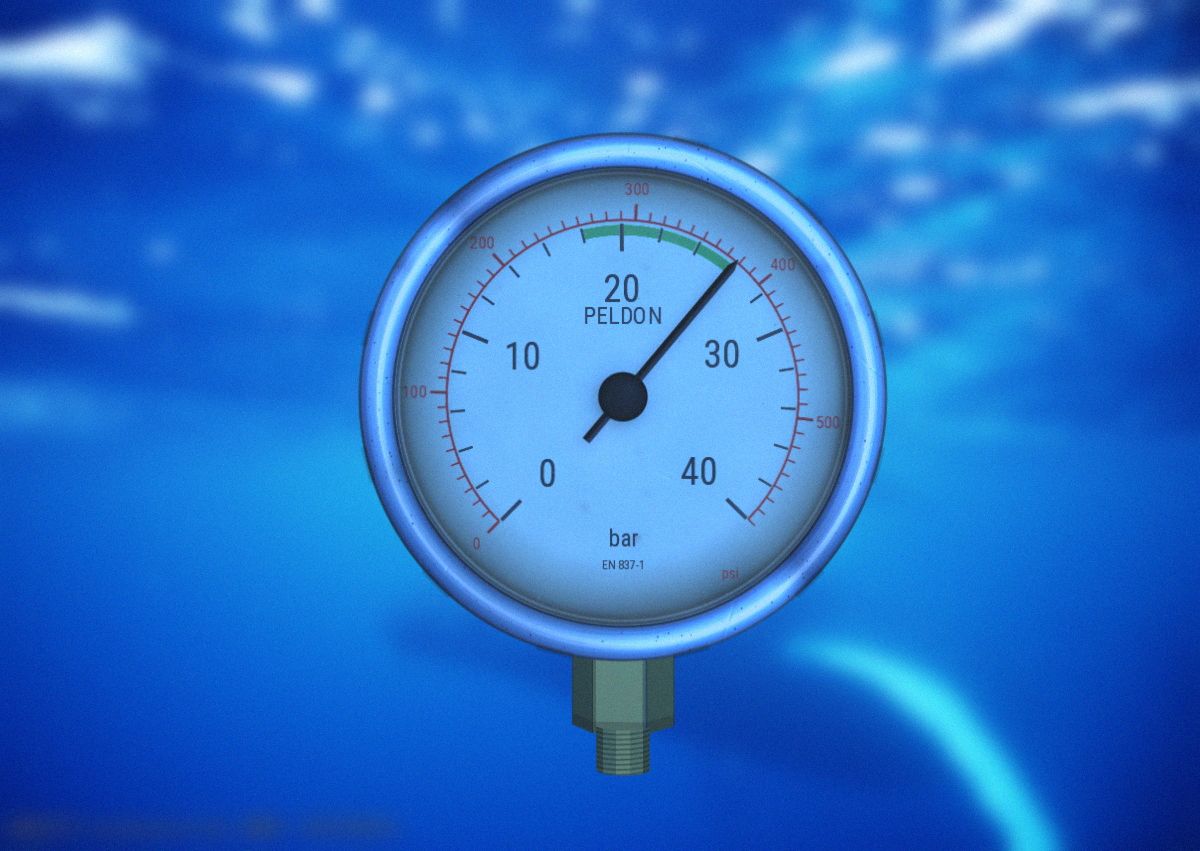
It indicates **26** bar
